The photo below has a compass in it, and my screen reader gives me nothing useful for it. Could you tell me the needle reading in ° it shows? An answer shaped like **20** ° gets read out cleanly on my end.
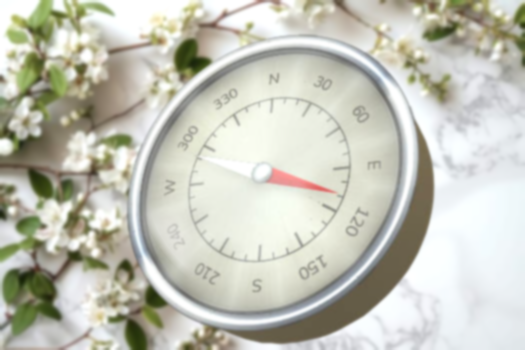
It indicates **110** °
